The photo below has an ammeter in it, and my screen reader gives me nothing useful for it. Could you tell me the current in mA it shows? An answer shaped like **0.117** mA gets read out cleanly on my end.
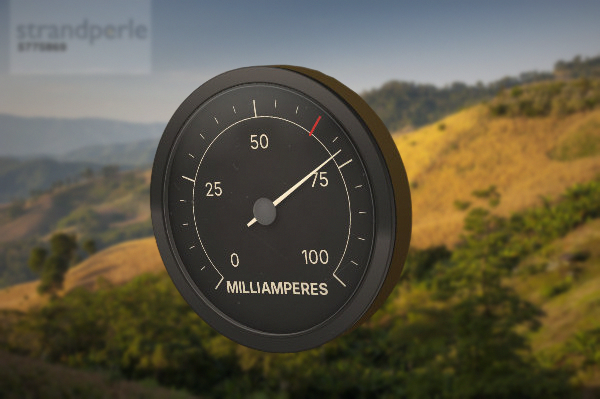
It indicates **72.5** mA
